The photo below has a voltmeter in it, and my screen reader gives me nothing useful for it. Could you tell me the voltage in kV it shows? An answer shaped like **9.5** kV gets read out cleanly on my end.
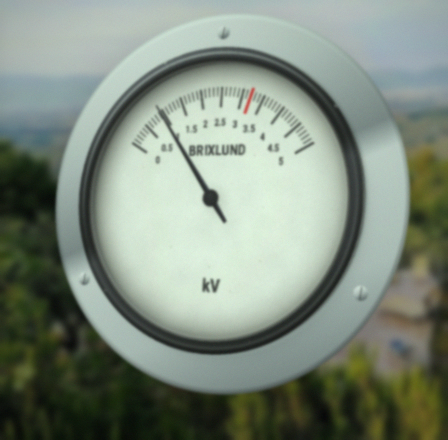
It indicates **1** kV
